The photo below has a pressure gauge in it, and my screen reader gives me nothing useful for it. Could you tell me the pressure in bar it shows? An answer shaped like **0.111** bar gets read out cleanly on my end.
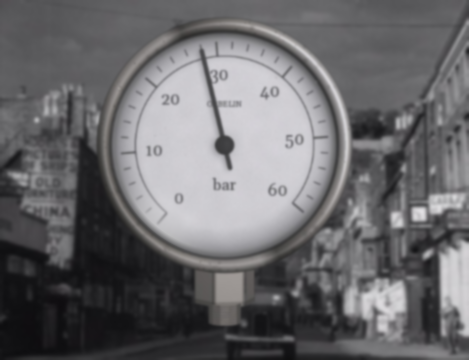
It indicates **28** bar
